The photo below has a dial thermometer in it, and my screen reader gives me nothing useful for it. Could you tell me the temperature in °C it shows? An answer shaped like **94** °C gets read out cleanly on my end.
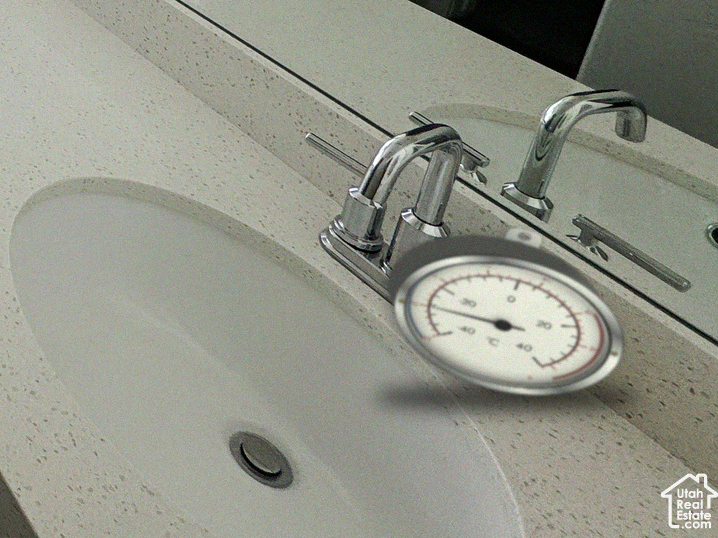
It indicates **-28** °C
